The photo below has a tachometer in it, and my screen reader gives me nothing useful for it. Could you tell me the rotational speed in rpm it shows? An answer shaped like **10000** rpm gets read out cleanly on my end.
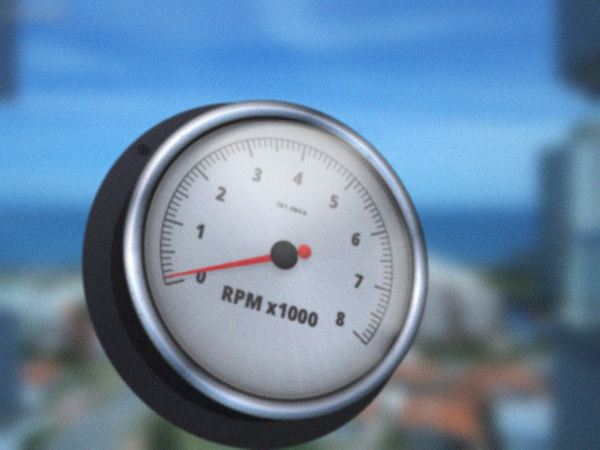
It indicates **100** rpm
